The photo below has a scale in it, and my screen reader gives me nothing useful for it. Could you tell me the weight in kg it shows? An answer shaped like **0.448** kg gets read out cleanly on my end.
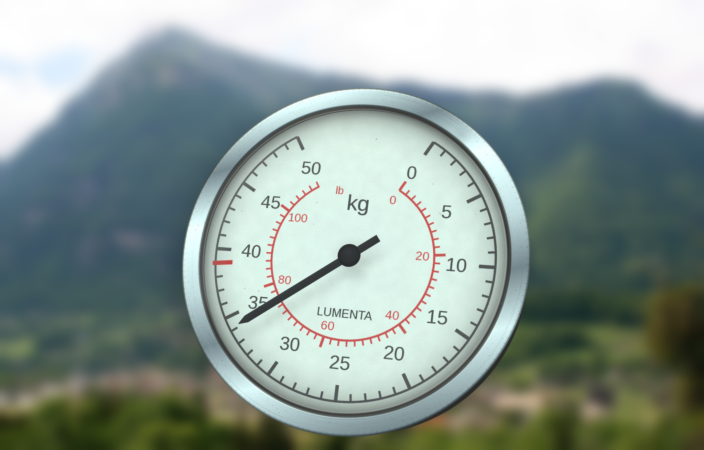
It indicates **34** kg
